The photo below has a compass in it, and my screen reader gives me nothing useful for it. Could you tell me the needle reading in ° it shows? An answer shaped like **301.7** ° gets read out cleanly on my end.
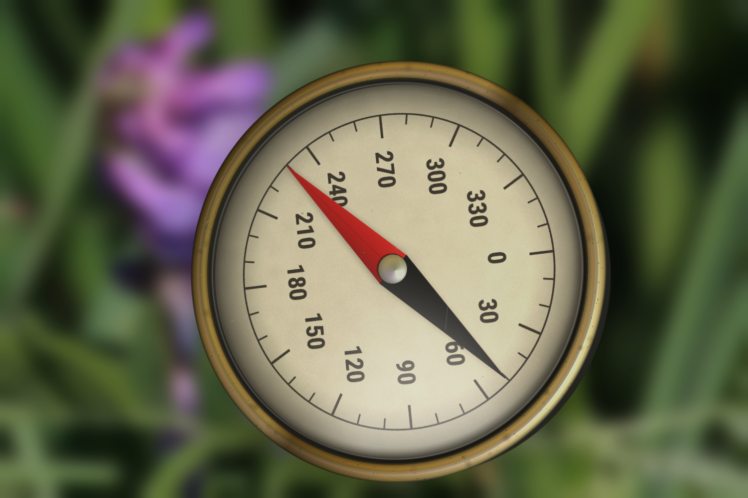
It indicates **230** °
